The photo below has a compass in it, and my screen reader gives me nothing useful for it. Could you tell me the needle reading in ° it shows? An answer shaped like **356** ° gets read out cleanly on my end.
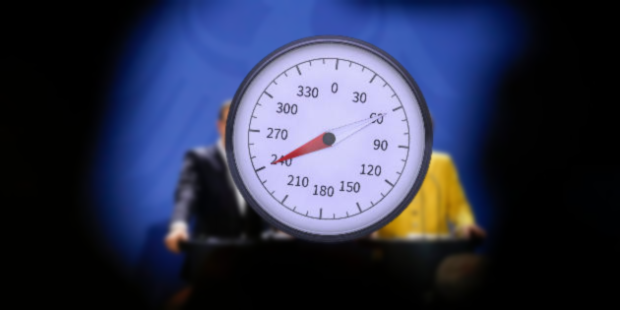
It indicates **240** °
